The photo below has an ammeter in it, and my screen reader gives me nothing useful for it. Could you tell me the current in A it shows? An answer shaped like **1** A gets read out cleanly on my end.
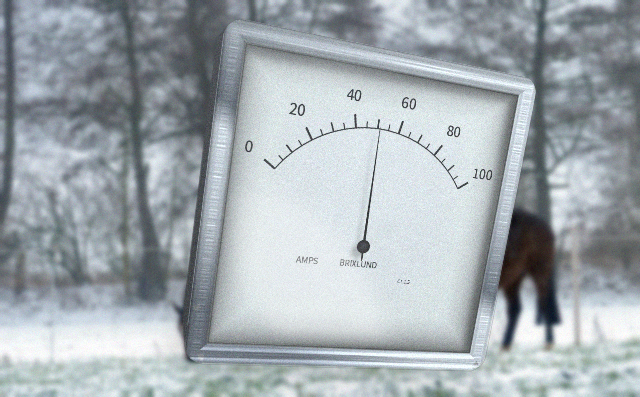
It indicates **50** A
